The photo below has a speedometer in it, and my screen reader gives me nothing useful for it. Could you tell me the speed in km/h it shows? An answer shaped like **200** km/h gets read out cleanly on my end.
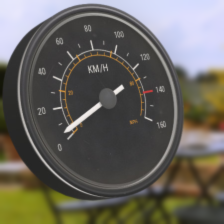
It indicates **5** km/h
